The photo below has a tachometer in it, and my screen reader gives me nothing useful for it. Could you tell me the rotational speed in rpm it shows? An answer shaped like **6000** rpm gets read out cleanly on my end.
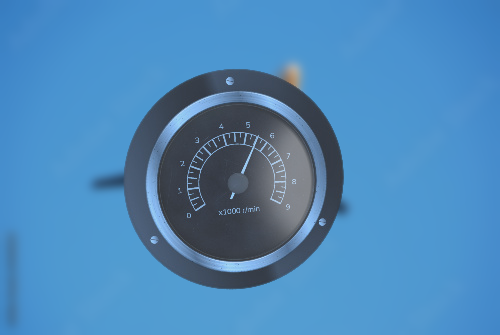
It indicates **5500** rpm
